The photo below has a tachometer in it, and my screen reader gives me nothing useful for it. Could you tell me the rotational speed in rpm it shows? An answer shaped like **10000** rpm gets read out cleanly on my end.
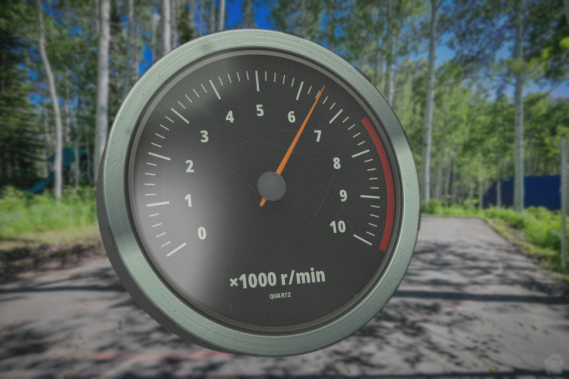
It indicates **6400** rpm
